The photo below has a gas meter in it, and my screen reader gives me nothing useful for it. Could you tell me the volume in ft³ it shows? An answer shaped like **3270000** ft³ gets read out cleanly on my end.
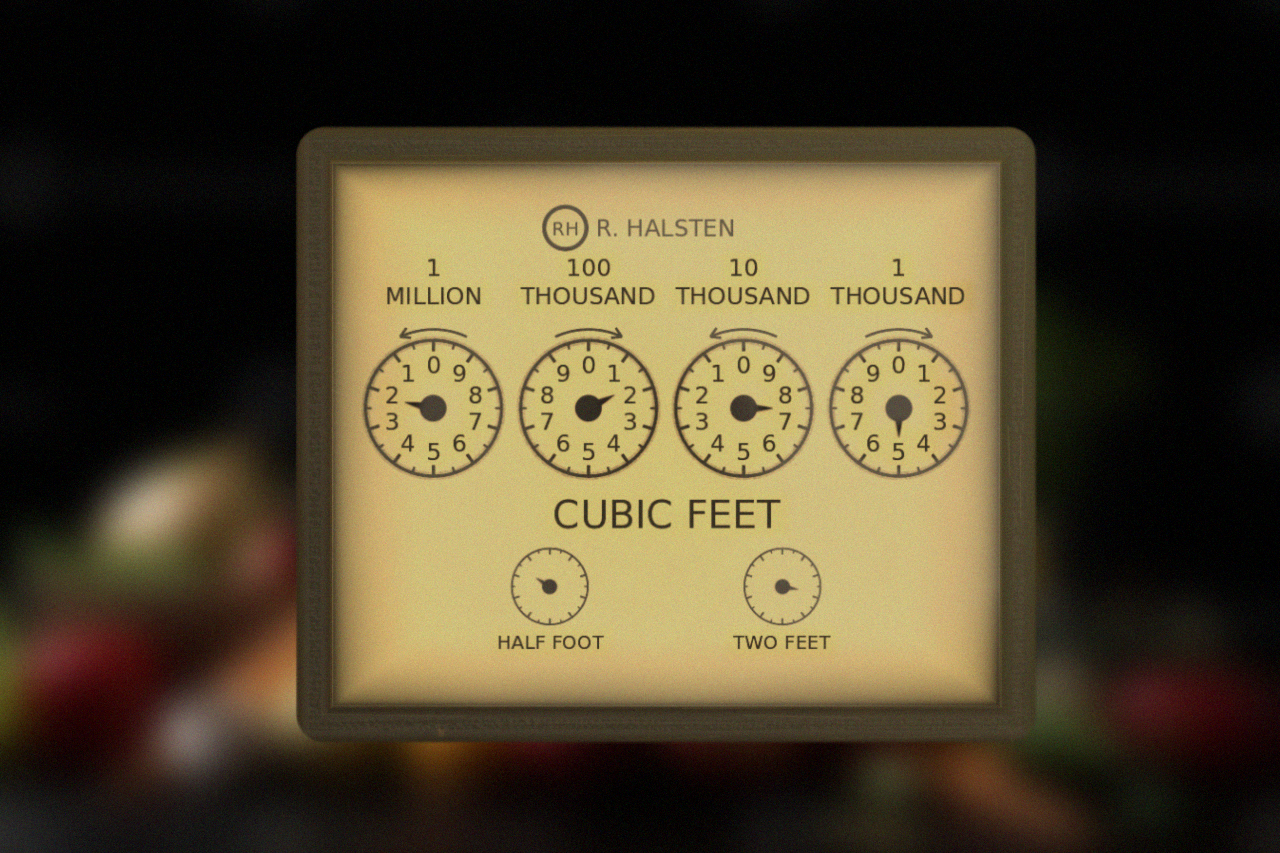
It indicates **217500** ft³
